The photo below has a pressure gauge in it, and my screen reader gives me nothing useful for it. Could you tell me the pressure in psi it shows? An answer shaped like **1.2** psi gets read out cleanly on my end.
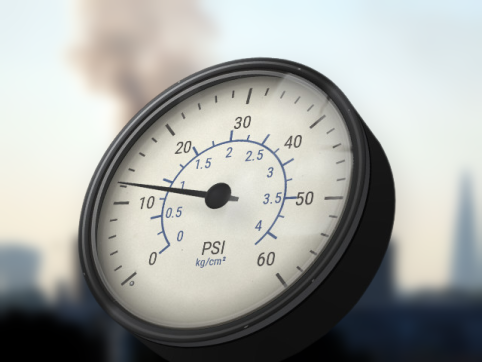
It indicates **12** psi
